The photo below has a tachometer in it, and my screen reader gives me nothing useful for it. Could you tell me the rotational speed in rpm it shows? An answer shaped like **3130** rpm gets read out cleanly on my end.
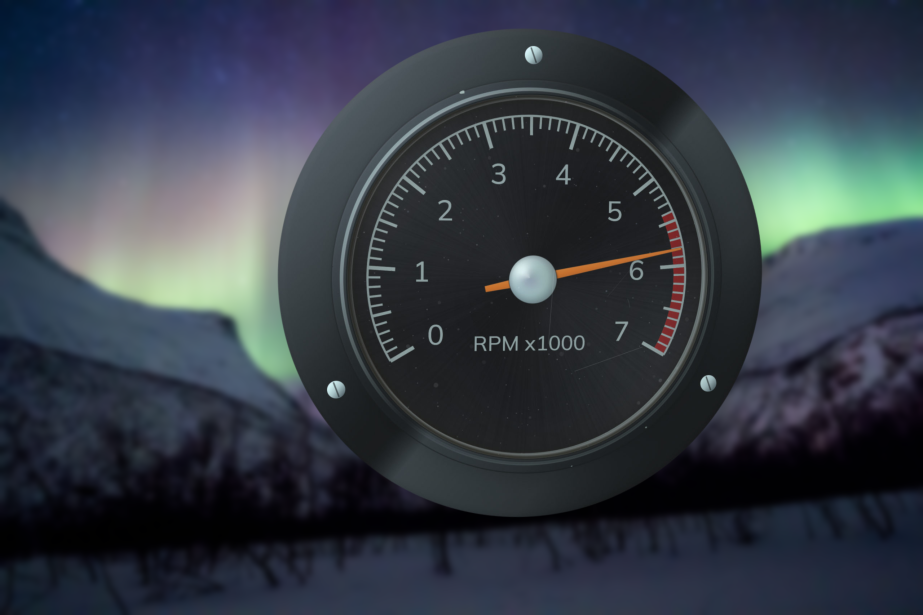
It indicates **5800** rpm
